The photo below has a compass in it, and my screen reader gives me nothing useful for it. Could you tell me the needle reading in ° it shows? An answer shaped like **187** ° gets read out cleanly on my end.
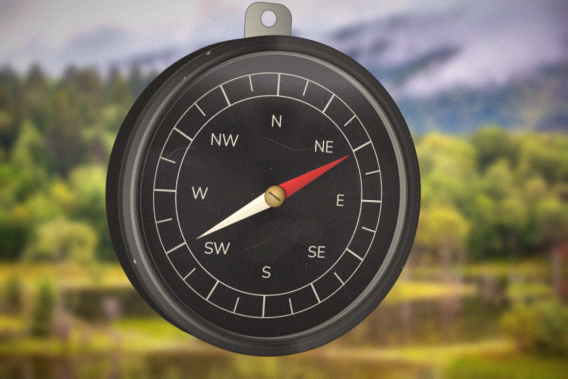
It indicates **60** °
